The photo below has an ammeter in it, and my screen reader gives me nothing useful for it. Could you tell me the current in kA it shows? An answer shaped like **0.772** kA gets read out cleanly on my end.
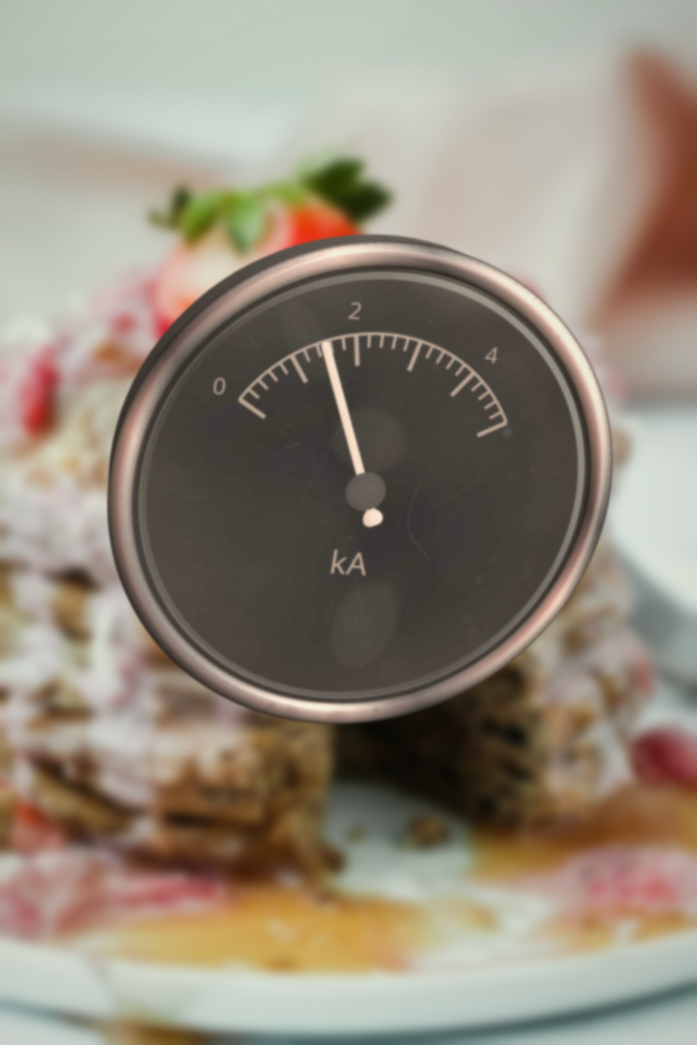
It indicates **1.5** kA
